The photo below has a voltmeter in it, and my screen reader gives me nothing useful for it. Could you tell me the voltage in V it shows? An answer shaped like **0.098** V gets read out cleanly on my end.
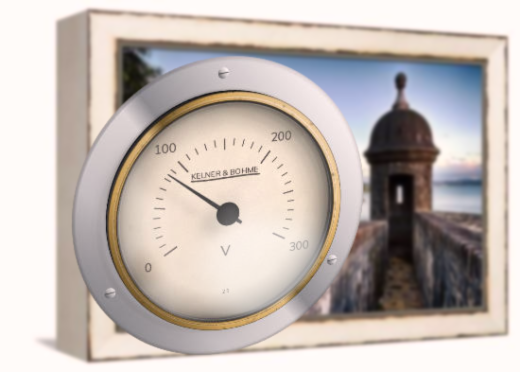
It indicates **85** V
